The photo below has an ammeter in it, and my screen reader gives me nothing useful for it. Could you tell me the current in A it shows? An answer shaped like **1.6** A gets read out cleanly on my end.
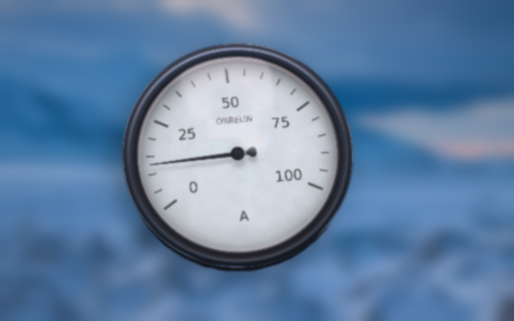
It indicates **12.5** A
